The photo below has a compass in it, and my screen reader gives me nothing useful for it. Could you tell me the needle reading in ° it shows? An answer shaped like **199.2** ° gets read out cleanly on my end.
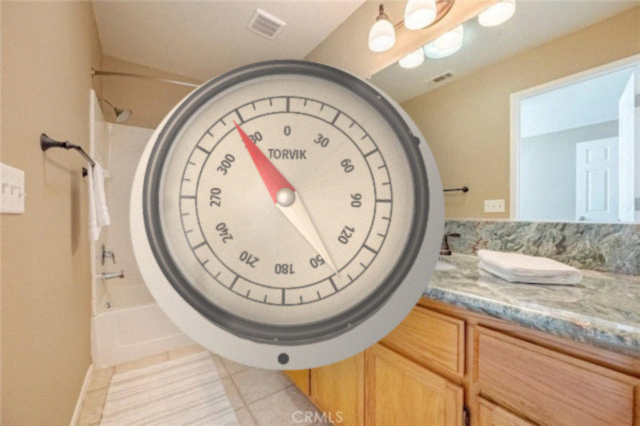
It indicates **325** °
